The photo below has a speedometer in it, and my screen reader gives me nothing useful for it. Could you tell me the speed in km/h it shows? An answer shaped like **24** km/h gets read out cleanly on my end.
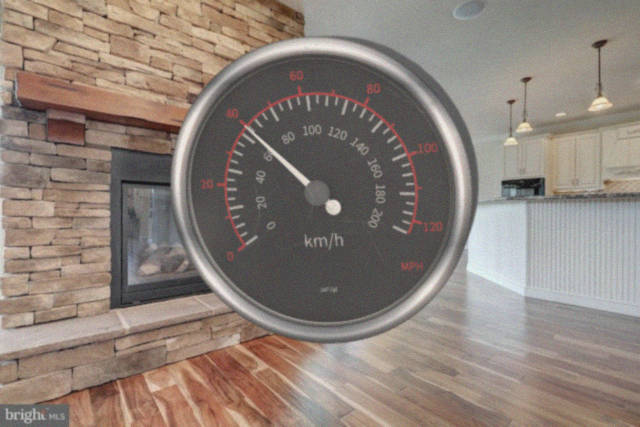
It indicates **65** km/h
